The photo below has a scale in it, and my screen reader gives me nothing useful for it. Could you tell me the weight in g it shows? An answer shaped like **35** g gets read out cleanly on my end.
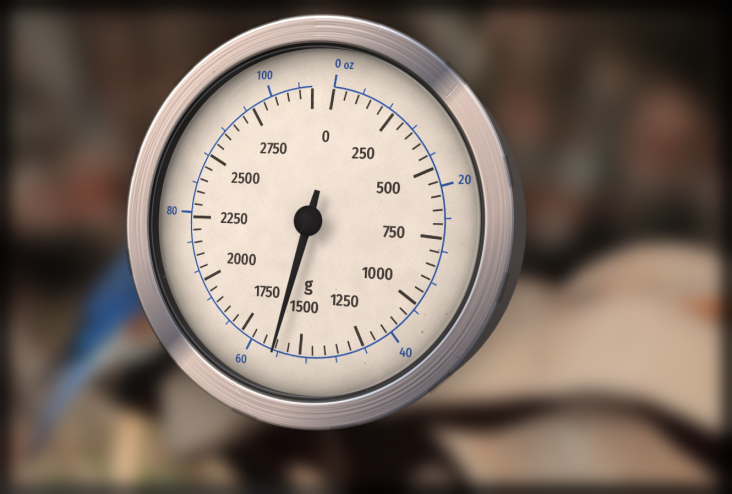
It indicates **1600** g
